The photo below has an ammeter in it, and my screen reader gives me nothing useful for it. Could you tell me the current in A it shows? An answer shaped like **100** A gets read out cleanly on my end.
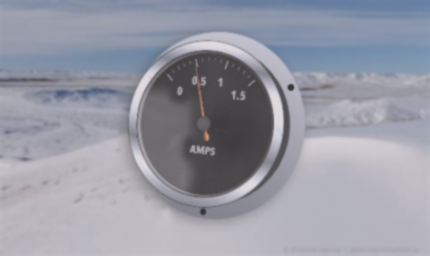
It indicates **0.5** A
